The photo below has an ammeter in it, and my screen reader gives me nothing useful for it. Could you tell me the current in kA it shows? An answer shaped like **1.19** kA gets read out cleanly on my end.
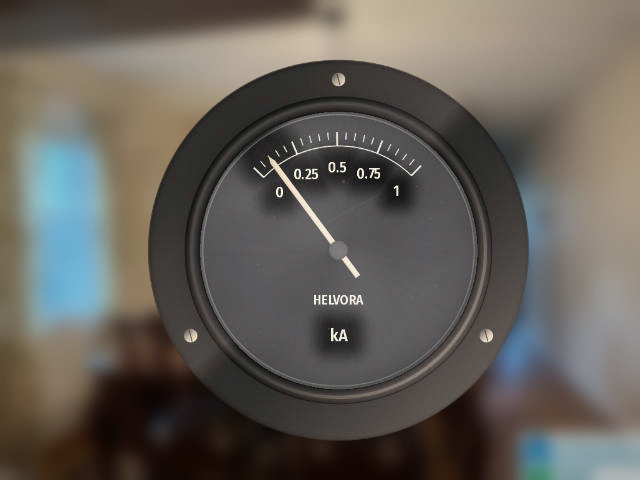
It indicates **0.1** kA
